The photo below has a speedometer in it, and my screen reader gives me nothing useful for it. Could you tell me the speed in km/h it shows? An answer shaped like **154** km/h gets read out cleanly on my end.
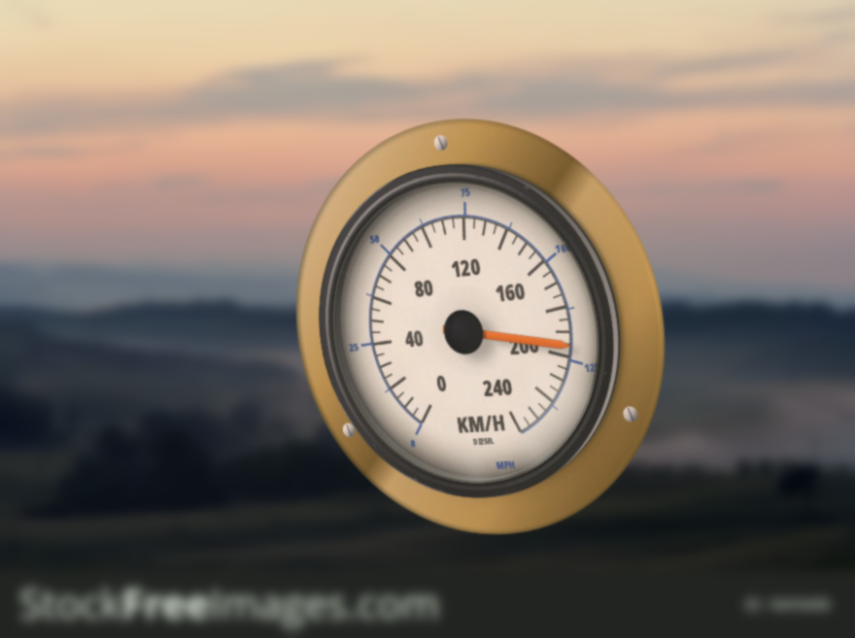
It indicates **195** km/h
